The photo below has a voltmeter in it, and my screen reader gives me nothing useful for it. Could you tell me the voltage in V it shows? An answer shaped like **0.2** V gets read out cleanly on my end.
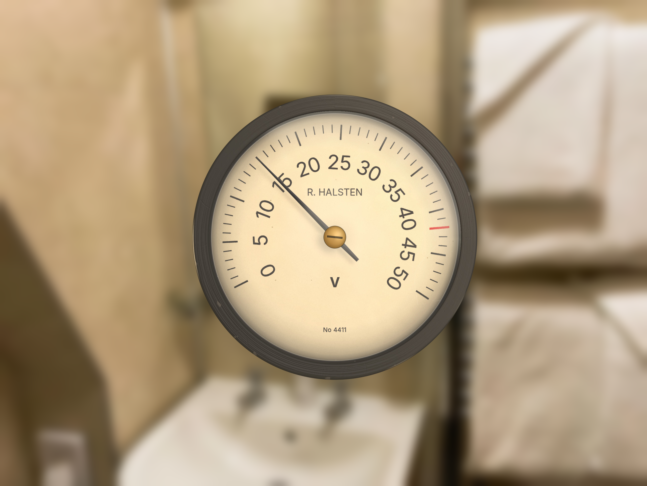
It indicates **15** V
